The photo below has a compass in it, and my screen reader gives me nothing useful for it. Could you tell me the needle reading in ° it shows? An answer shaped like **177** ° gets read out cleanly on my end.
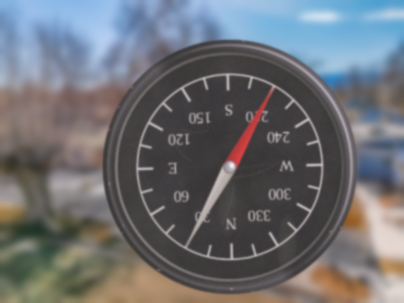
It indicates **210** °
